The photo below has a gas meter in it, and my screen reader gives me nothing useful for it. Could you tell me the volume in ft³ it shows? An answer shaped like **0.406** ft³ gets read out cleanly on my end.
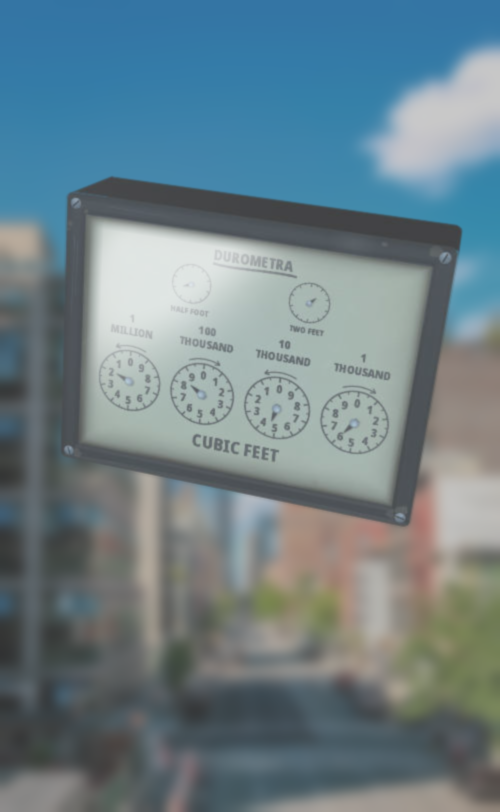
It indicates **184600** ft³
